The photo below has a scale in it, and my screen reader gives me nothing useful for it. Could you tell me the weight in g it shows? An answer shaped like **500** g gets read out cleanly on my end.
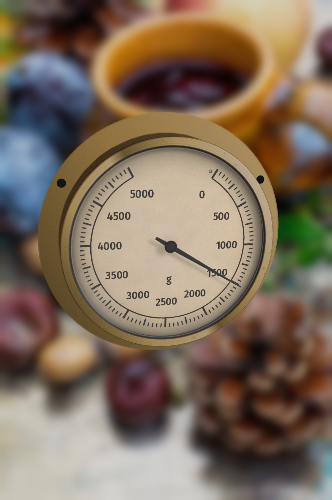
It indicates **1500** g
